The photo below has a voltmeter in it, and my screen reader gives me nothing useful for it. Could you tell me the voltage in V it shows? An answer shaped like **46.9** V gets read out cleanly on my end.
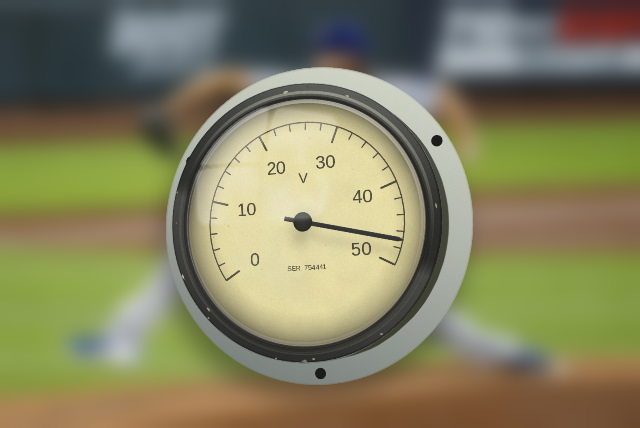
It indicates **47** V
